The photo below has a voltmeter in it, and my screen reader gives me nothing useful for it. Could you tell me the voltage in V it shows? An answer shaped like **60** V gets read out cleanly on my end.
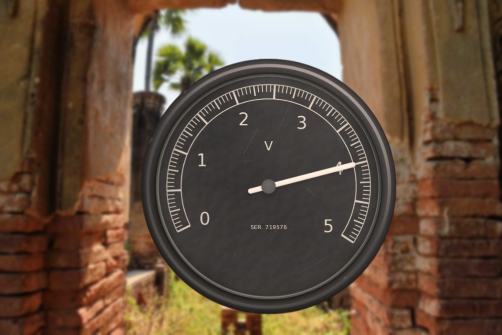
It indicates **4** V
